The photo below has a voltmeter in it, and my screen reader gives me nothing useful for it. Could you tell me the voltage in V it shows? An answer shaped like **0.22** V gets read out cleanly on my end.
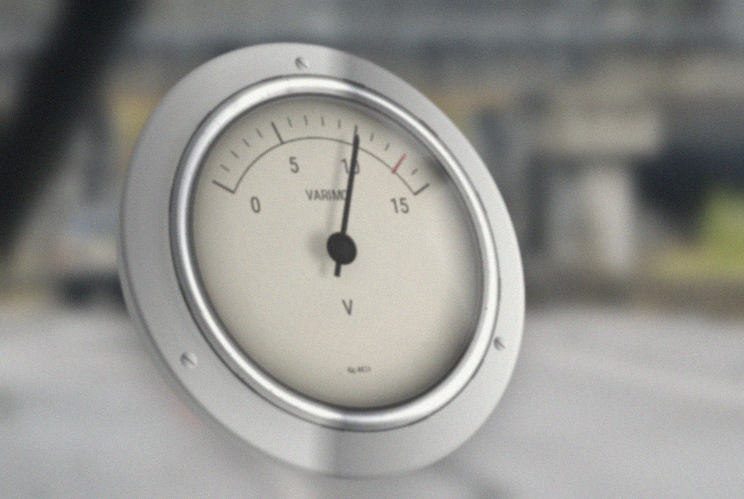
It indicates **10** V
